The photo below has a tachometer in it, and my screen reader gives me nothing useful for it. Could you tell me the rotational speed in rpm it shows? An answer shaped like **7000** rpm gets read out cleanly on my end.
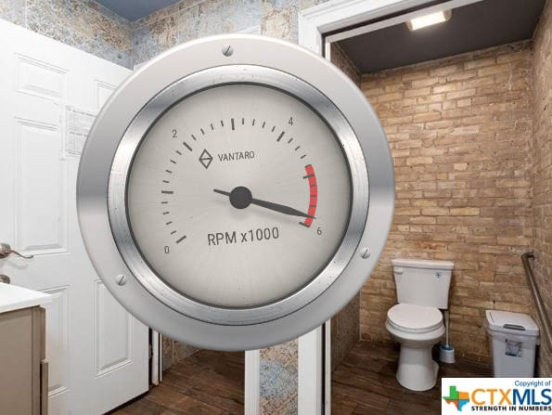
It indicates **5800** rpm
